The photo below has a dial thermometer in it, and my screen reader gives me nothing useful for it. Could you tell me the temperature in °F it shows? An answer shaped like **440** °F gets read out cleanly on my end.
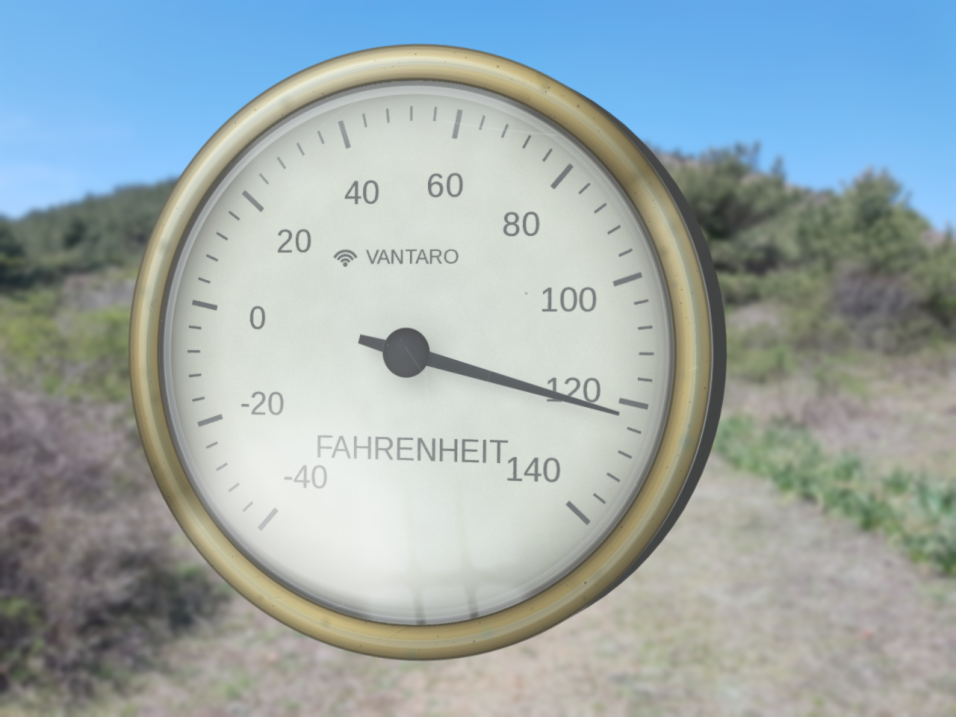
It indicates **122** °F
